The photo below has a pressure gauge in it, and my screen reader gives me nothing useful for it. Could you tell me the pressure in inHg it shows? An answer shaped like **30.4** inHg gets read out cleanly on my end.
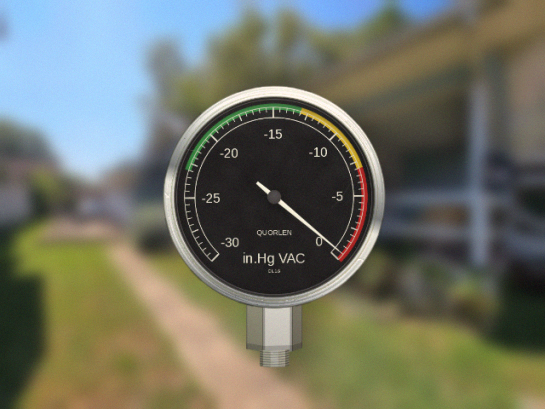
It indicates **-0.5** inHg
